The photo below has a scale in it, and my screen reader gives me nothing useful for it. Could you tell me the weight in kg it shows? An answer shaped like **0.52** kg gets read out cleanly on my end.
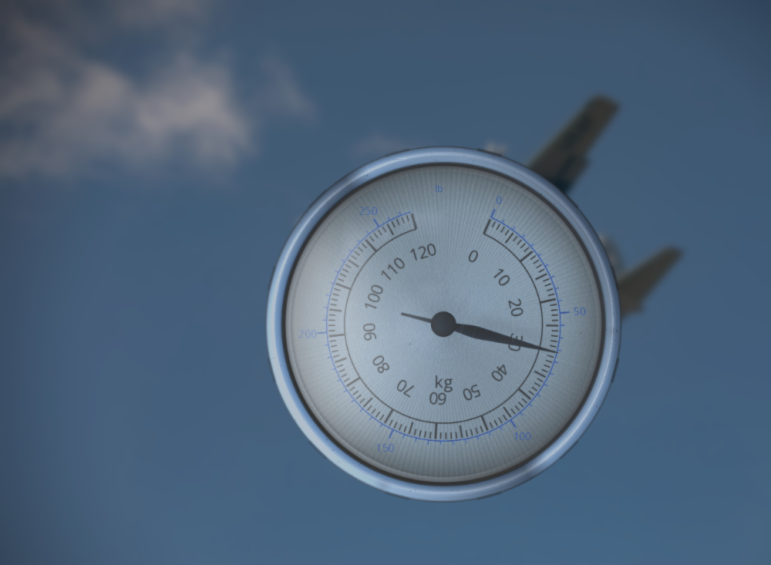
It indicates **30** kg
